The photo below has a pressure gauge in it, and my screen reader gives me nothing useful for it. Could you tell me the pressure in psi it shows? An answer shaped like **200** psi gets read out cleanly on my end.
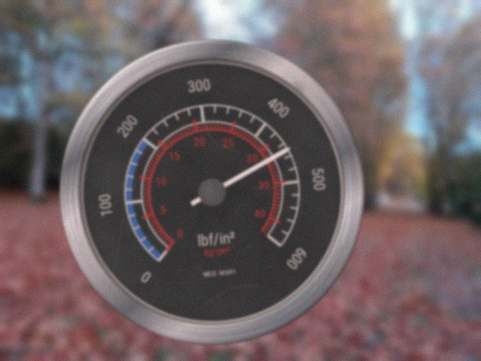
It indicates **450** psi
